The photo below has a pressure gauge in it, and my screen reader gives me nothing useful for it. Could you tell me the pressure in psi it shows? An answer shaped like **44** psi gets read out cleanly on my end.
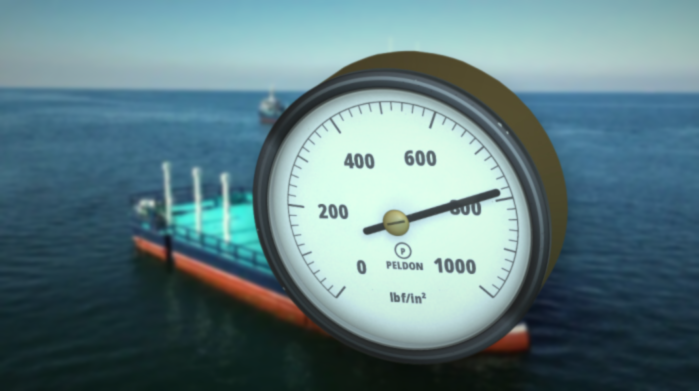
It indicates **780** psi
